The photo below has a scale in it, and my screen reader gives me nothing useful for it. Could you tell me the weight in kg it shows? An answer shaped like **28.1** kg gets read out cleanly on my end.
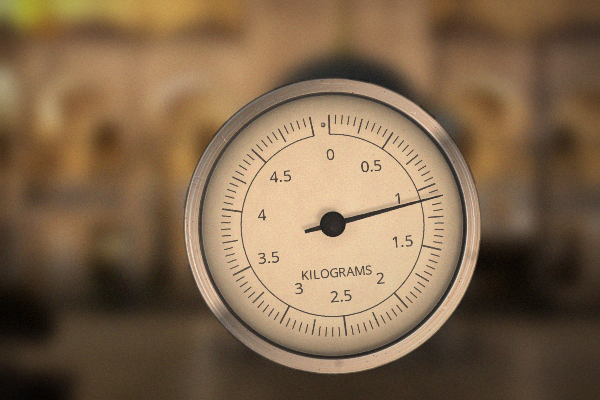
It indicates **1.1** kg
